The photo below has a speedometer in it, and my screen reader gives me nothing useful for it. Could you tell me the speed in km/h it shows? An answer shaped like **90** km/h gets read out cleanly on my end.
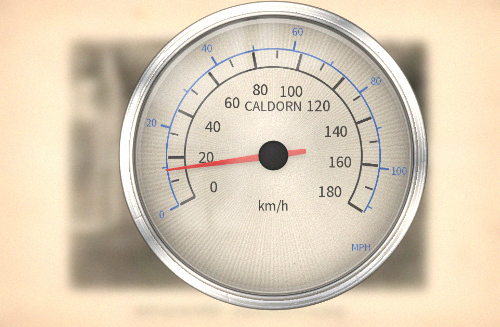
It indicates **15** km/h
